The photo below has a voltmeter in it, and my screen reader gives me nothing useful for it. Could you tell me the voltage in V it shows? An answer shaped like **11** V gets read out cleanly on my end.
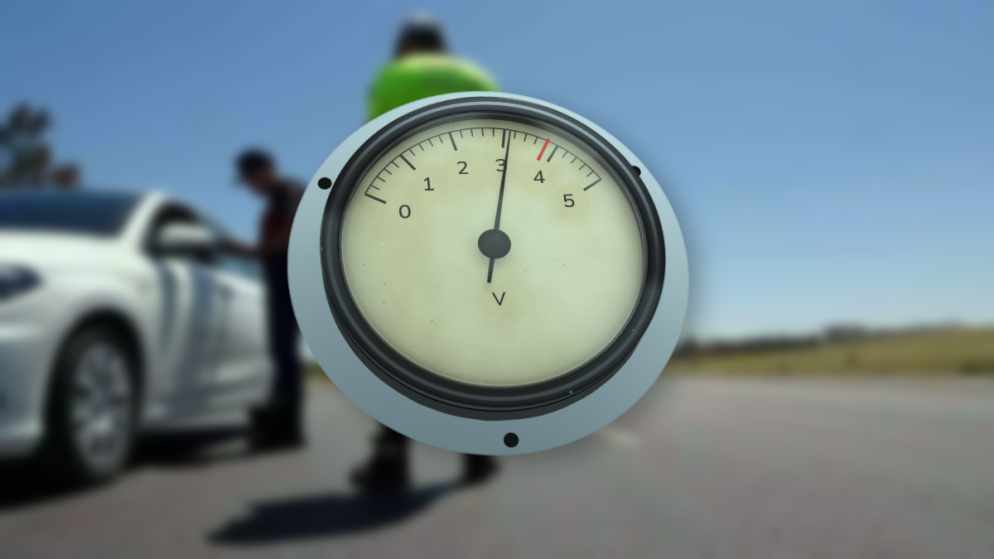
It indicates **3.1** V
